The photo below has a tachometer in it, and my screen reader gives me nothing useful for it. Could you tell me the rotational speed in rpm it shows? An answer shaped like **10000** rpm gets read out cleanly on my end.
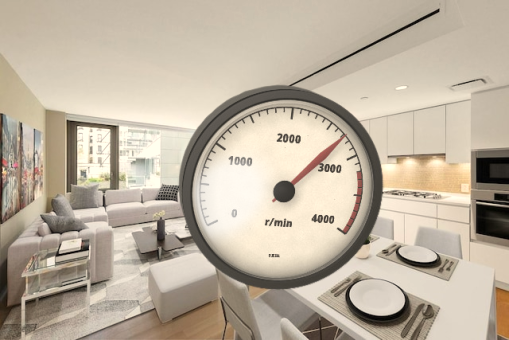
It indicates **2700** rpm
